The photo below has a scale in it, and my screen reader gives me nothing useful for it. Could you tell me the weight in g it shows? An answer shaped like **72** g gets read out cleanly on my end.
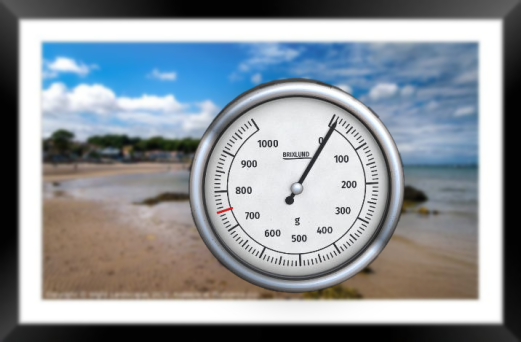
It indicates **10** g
